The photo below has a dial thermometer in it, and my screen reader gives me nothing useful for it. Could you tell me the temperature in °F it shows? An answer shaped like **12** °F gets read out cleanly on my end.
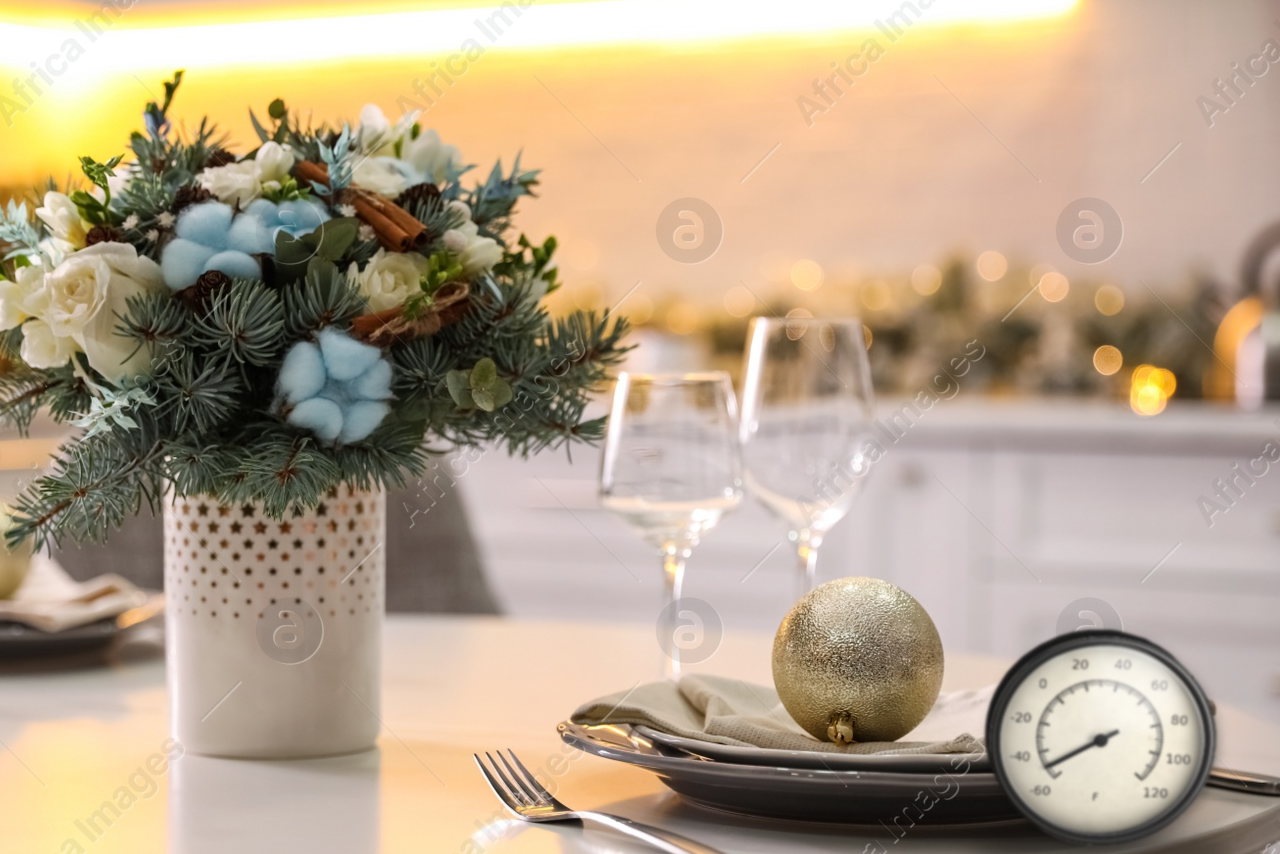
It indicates **-50** °F
